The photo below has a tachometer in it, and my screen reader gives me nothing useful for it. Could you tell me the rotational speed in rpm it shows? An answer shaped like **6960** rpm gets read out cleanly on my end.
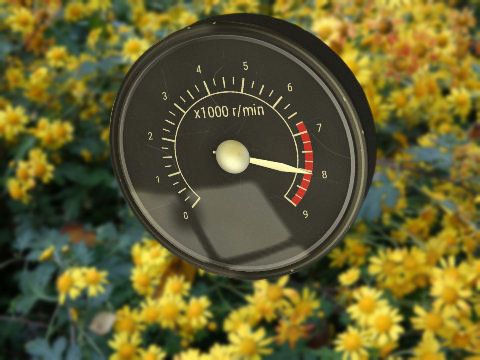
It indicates **8000** rpm
